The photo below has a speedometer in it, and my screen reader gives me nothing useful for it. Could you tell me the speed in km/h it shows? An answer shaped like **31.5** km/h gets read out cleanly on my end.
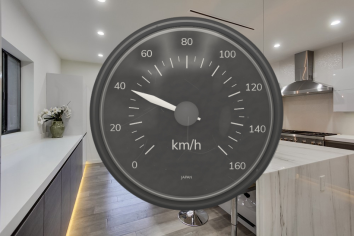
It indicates **40** km/h
